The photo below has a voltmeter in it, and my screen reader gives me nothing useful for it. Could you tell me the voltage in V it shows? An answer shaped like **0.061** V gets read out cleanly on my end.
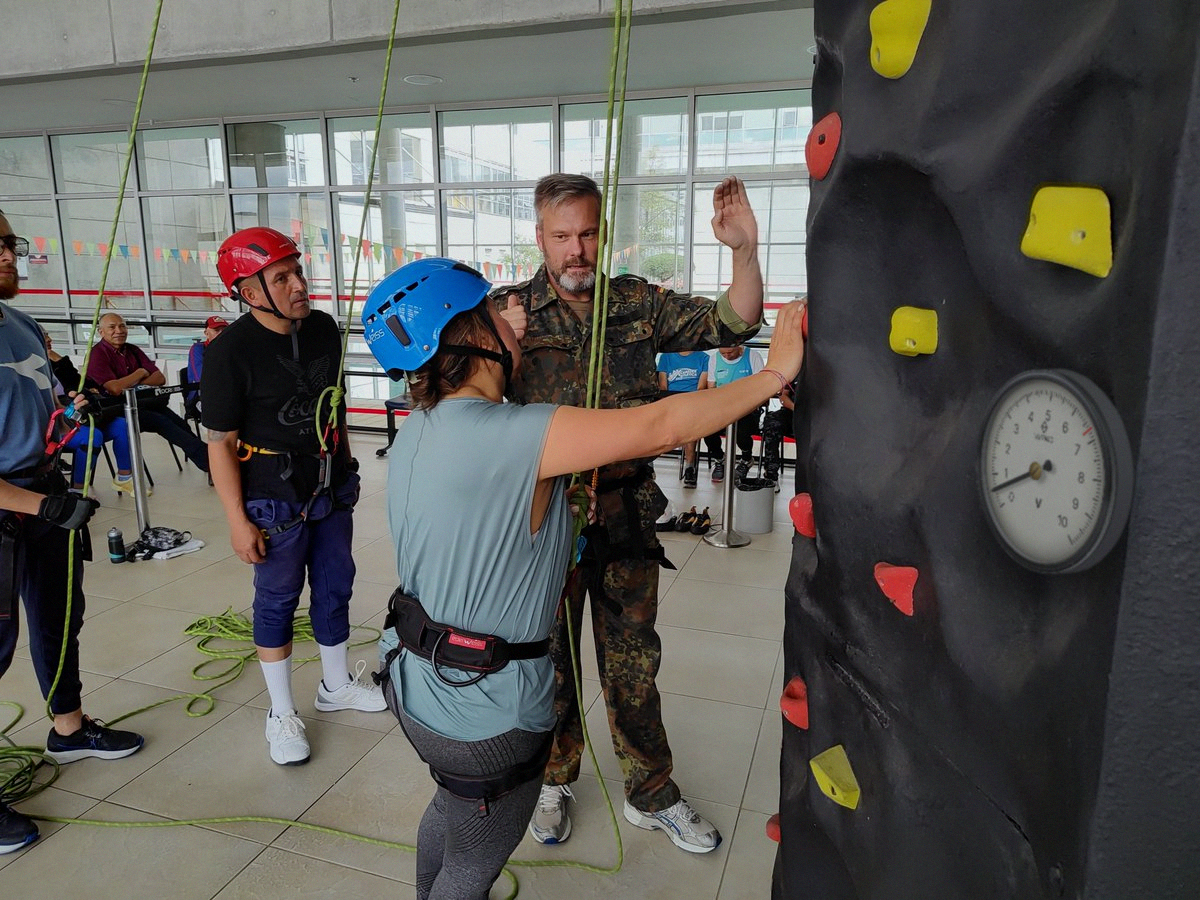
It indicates **0.5** V
